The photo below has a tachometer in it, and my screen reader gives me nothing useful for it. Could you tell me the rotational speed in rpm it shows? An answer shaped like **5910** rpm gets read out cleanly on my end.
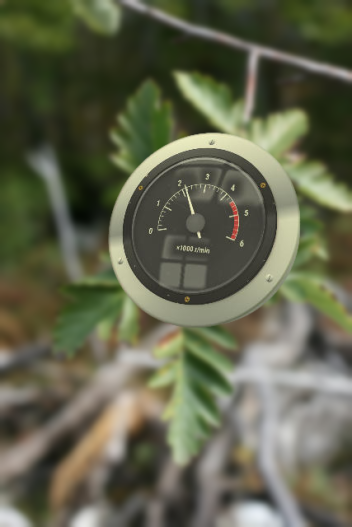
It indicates **2200** rpm
